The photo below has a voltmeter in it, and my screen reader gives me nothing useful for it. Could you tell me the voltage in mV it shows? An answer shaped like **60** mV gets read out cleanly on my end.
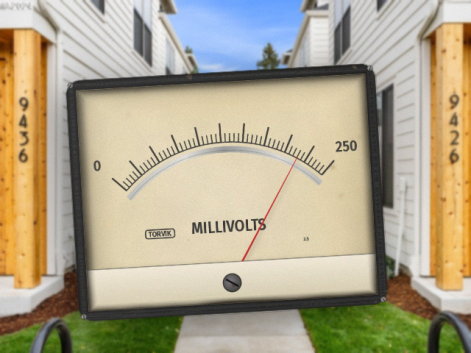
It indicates **215** mV
